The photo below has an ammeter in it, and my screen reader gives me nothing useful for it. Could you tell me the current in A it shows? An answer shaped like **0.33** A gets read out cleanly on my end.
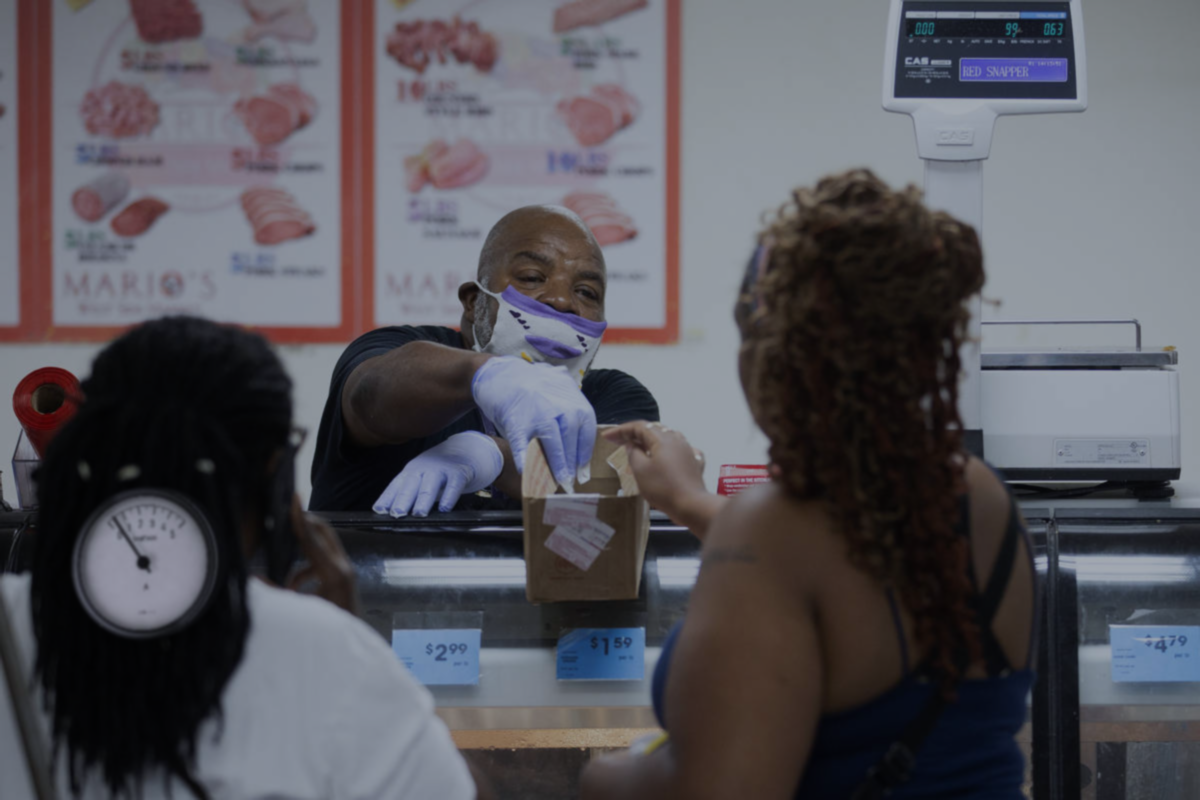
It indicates **0.5** A
